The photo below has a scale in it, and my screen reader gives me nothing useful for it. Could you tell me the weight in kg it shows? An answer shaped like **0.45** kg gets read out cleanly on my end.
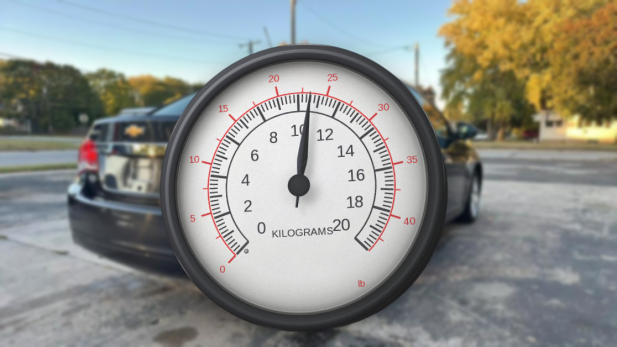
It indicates **10.6** kg
